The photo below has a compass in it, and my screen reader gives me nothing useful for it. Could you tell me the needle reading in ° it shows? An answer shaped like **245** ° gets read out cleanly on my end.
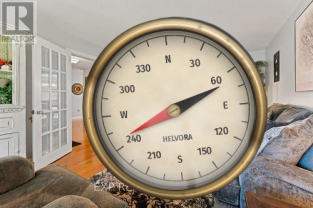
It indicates **247.5** °
